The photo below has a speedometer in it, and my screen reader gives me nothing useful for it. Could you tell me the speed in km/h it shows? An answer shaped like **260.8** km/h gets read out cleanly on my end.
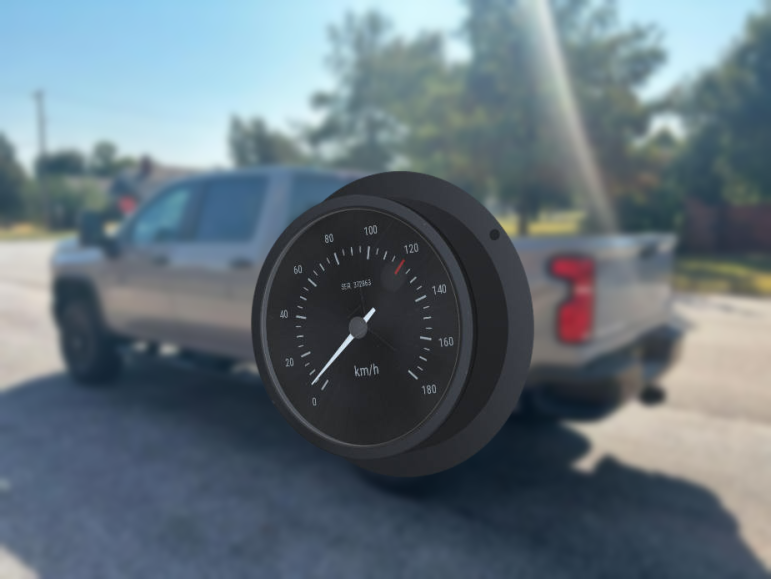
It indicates **5** km/h
